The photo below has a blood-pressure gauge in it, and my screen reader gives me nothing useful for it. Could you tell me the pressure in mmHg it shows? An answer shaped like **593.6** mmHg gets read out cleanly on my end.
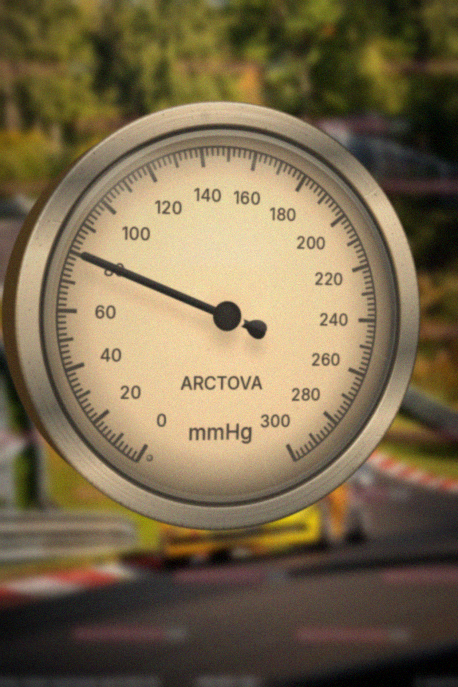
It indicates **80** mmHg
